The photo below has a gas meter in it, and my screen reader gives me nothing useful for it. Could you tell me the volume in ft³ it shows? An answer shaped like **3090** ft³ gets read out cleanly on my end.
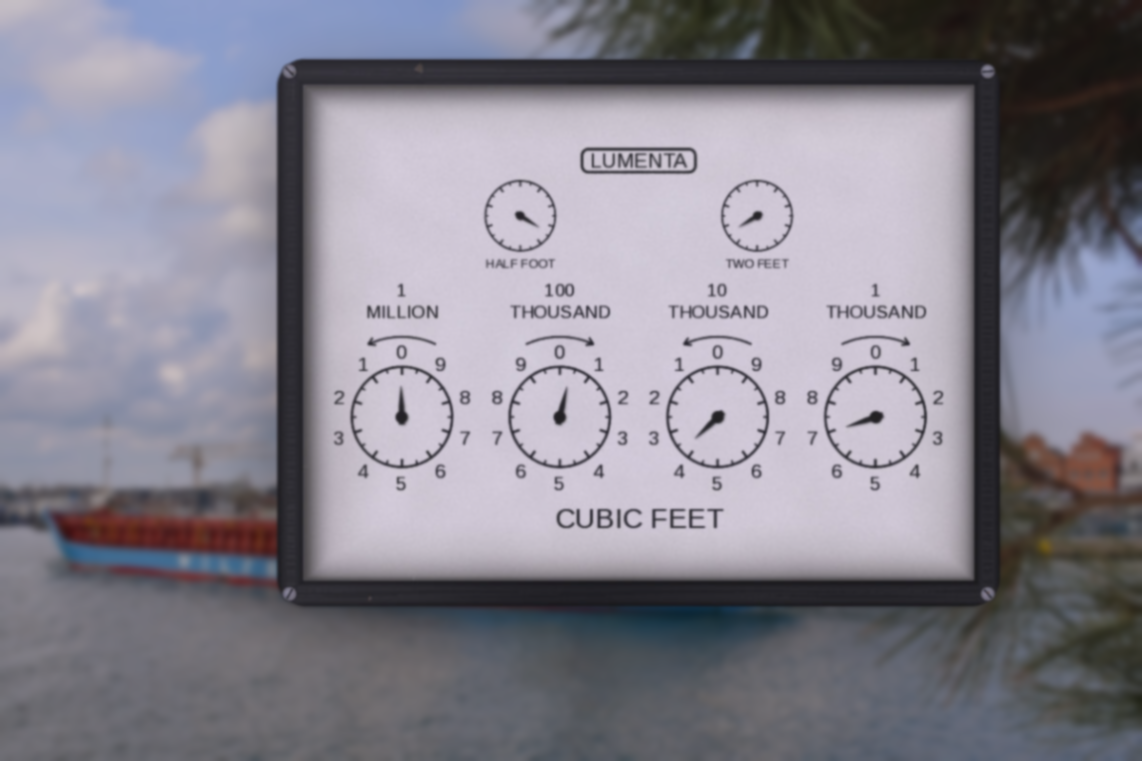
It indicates **3700** ft³
